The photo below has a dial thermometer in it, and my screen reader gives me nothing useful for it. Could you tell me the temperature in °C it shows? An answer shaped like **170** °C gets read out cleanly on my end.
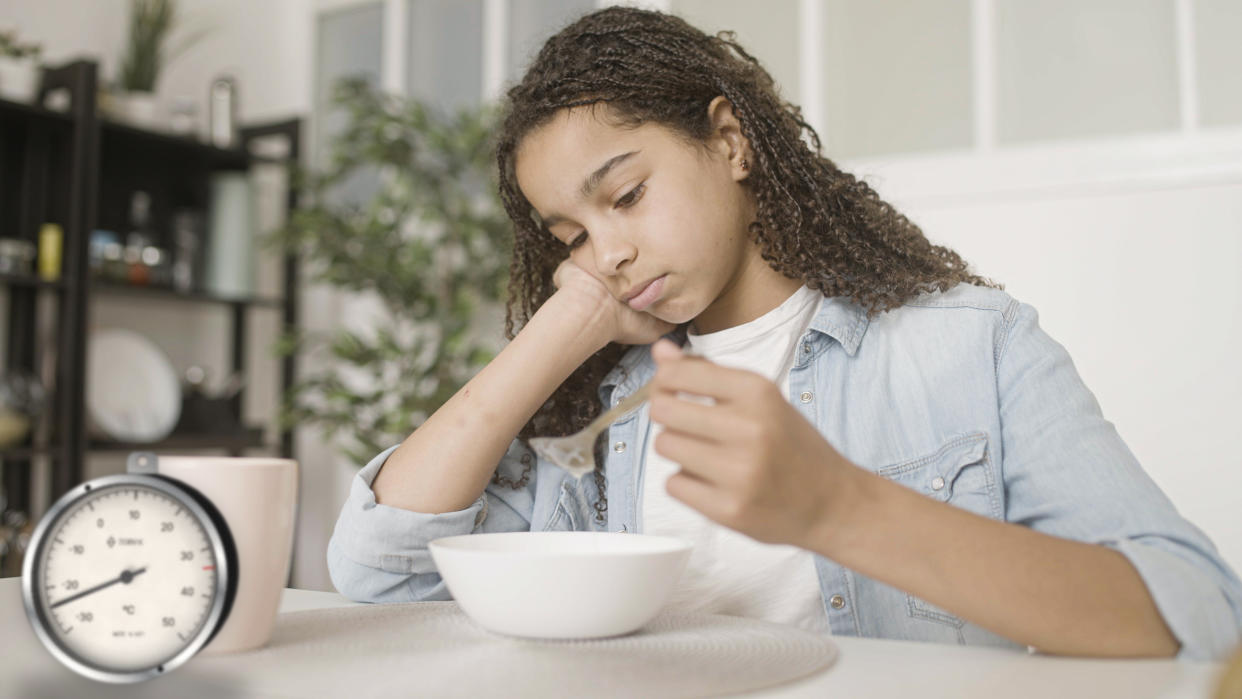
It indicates **-24** °C
